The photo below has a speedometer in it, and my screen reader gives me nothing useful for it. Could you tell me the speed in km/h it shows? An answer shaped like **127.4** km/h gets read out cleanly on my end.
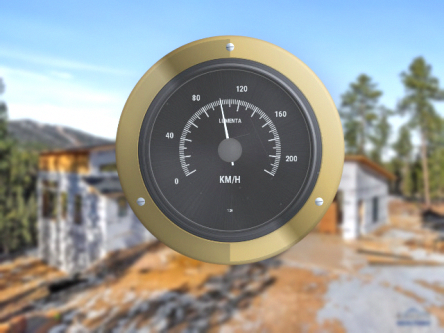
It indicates **100** km/h
